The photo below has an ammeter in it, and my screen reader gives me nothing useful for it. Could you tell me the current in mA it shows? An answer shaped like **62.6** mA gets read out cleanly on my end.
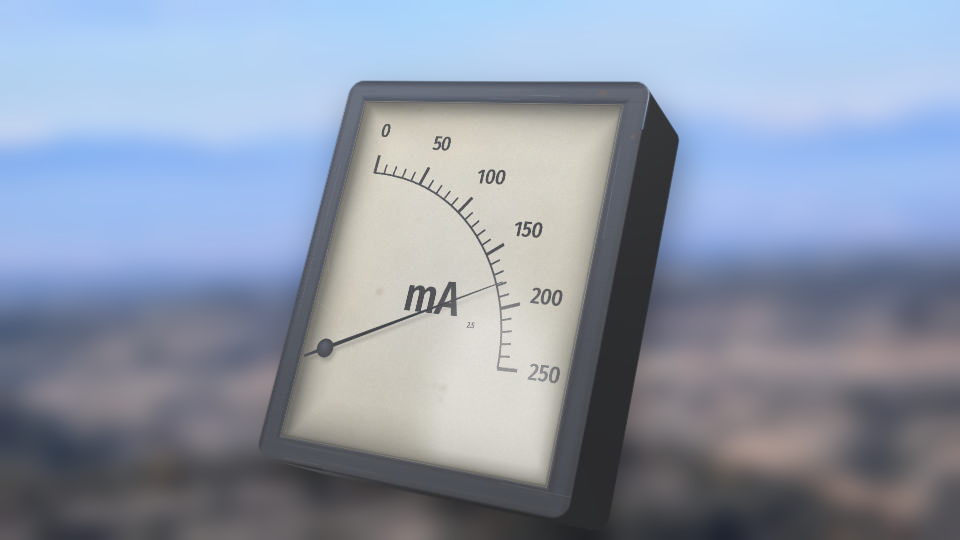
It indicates **180** mA
